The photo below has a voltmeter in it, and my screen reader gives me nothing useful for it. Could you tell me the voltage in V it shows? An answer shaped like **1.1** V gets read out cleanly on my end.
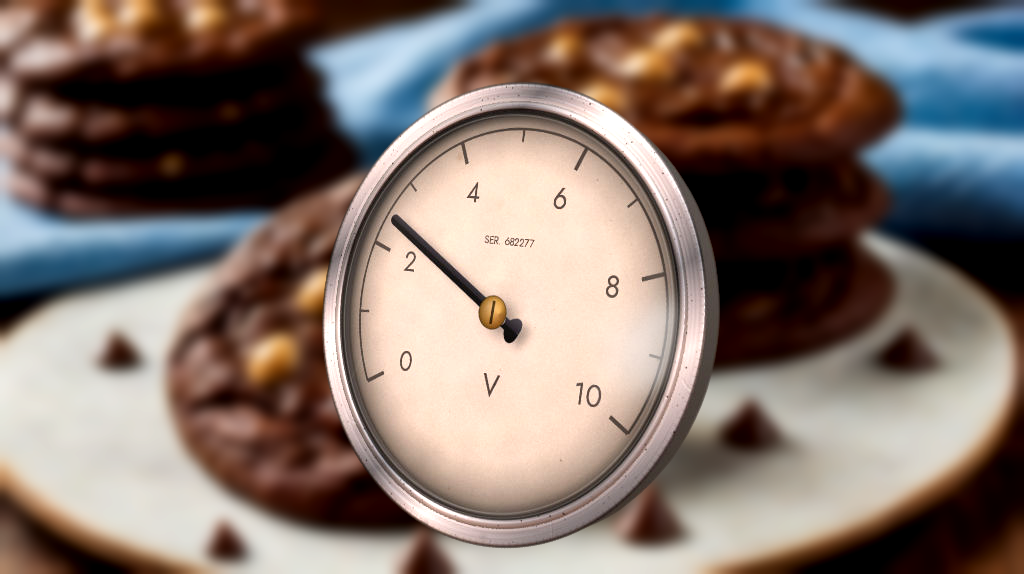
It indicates **2.5** V
